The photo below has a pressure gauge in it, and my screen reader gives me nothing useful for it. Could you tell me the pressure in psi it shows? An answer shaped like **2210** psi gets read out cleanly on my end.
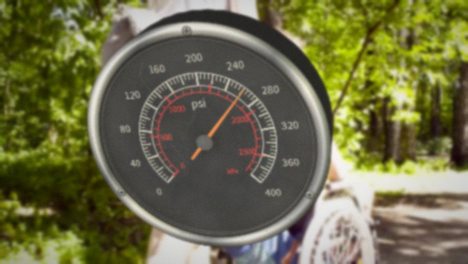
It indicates **260** psi
